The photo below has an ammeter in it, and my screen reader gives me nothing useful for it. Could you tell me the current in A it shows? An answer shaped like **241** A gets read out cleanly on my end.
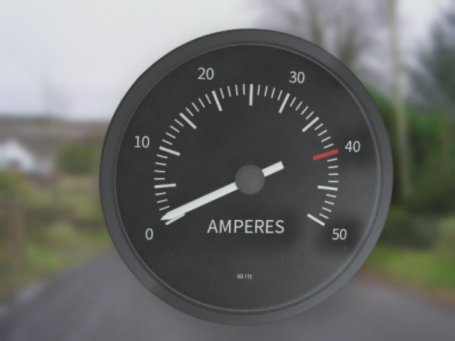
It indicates **1** A
